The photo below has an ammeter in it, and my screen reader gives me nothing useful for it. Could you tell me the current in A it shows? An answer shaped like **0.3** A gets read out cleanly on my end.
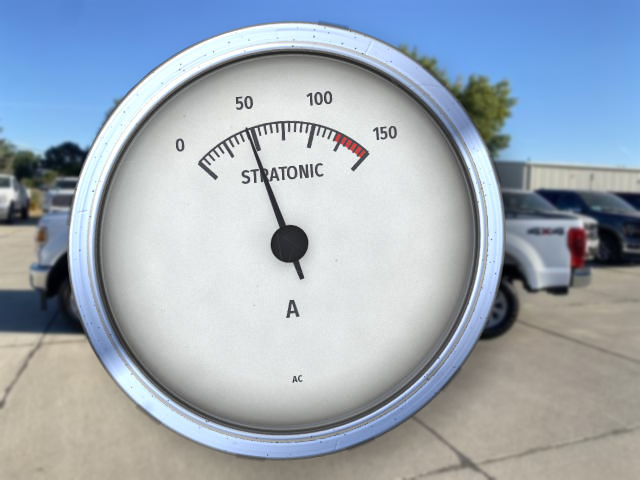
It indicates **45** A
